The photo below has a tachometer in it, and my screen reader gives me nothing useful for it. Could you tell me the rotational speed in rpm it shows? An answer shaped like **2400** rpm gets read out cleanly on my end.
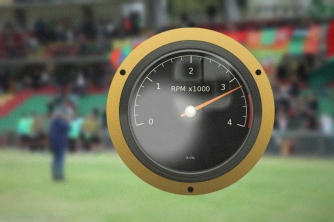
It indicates **3200** rpm
